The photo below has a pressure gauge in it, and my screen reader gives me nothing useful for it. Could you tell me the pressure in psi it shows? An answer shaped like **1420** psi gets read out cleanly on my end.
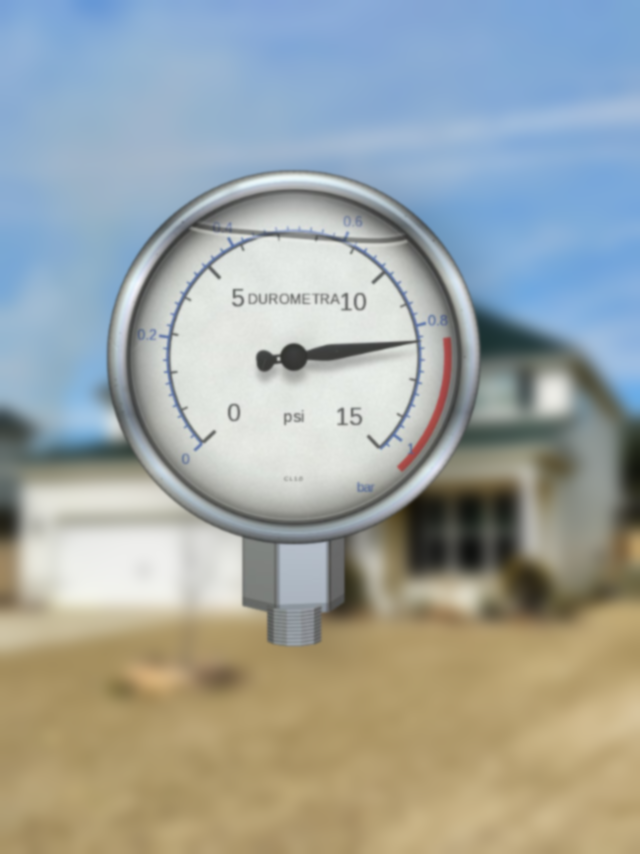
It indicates **12** psi
